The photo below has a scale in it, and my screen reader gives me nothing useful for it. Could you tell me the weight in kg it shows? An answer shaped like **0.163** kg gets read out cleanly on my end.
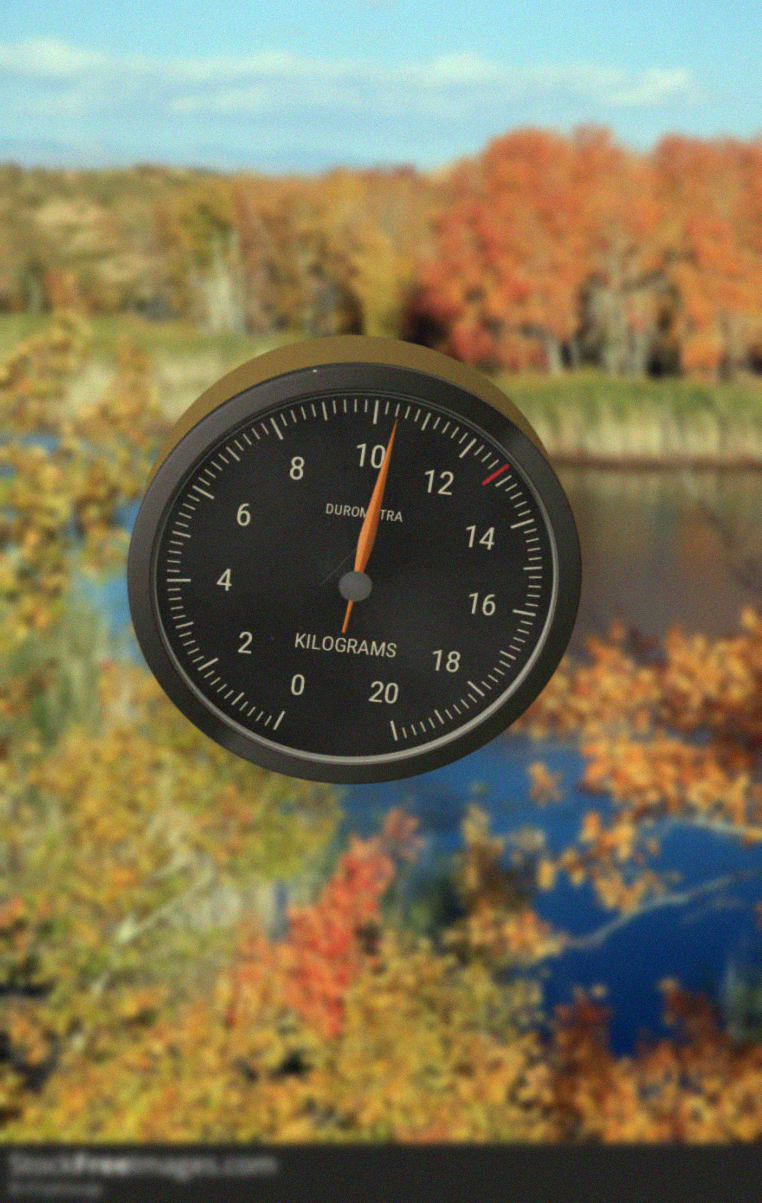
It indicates **10.4** kg
